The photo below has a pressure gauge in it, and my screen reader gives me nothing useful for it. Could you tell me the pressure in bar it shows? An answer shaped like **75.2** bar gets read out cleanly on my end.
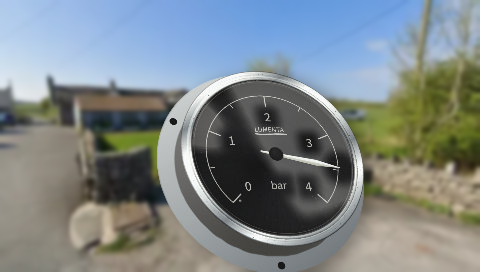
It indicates **3.5** bar
